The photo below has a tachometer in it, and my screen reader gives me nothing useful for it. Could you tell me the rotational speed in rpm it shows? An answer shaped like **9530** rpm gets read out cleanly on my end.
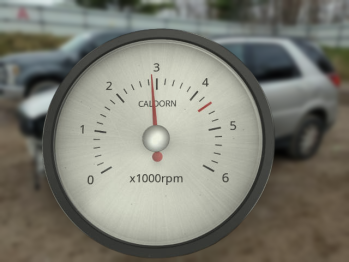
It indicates **2900** rpm
